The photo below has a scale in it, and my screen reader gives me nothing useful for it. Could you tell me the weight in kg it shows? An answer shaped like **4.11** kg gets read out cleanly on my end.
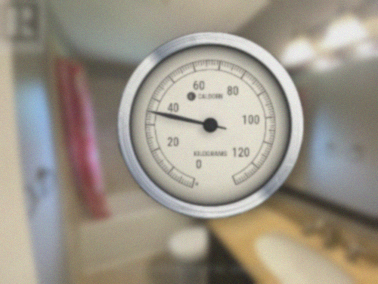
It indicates **35** kg
